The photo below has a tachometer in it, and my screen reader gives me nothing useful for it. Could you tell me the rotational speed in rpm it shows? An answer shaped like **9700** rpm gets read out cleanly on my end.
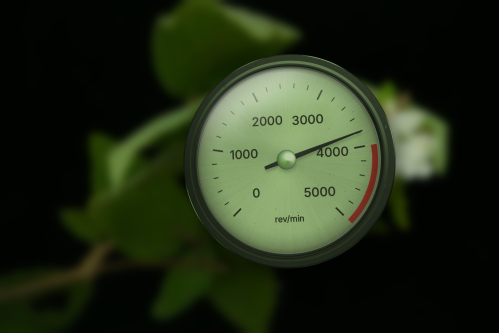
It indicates **3800** rpm
